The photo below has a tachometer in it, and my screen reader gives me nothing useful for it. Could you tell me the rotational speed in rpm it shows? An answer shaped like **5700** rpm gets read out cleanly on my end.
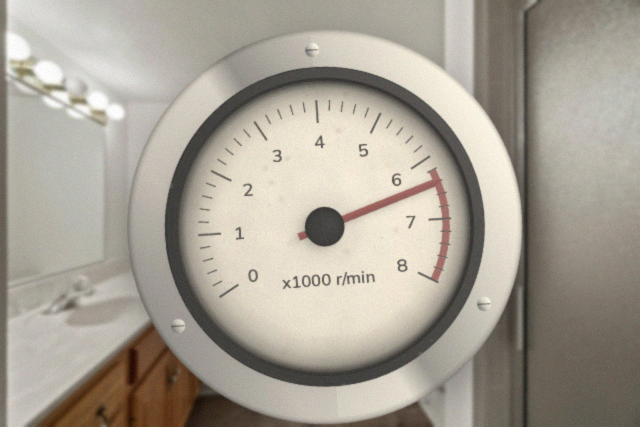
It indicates **6400** rpm
